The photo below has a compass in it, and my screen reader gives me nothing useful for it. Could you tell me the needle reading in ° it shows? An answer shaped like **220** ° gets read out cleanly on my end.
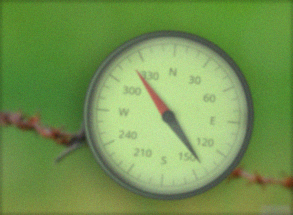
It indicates **320** °
